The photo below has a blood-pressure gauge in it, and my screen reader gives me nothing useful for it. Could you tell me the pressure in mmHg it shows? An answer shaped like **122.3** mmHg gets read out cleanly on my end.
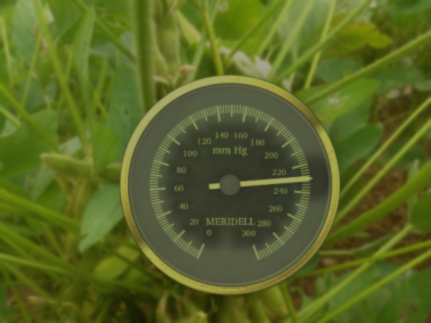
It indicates **230** mmHg
